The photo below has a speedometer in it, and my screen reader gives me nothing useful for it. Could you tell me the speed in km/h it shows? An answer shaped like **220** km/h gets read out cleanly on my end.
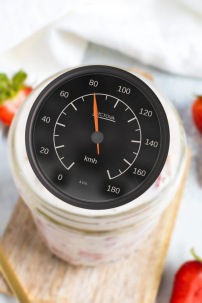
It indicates **80** km/h
